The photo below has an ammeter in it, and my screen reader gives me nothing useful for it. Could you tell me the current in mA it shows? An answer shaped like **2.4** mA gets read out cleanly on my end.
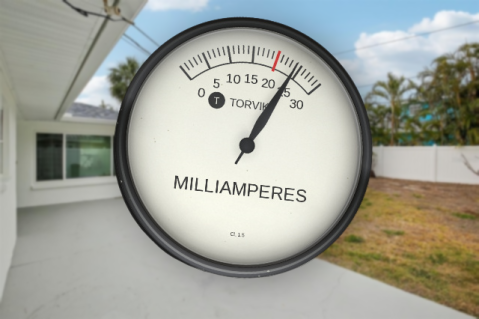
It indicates **24** mA
